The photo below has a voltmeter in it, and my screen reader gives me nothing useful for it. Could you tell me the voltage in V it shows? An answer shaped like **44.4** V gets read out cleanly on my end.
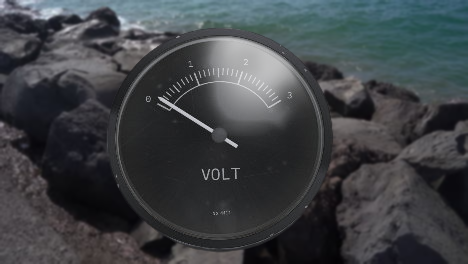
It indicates **0.1** V
